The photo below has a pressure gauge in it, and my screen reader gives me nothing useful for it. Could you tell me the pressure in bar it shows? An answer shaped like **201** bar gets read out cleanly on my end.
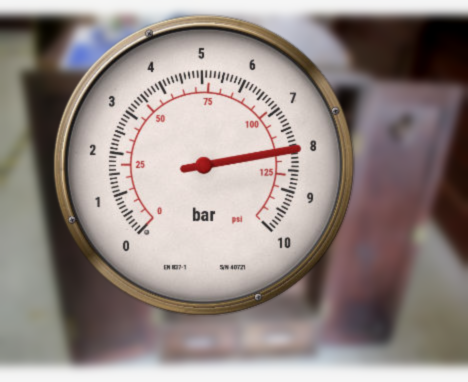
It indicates **8** bar
